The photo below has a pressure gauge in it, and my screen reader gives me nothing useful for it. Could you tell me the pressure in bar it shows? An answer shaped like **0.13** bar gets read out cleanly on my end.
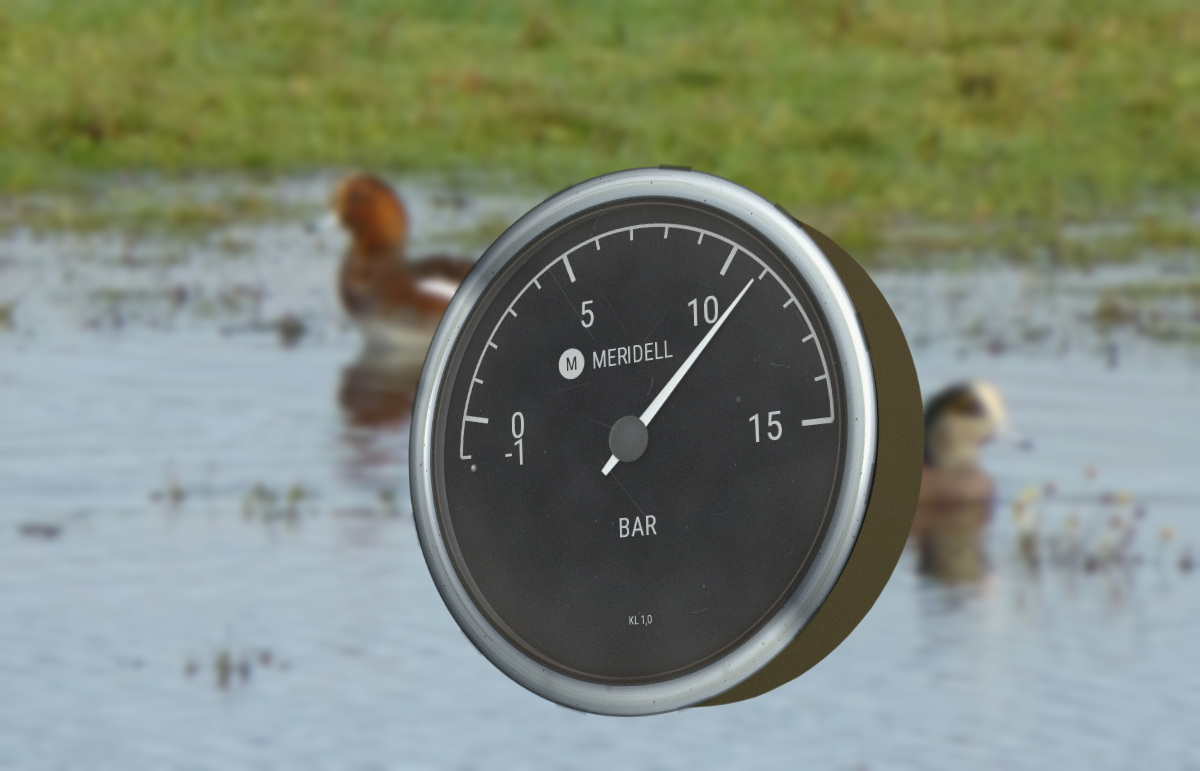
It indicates **11** bar
